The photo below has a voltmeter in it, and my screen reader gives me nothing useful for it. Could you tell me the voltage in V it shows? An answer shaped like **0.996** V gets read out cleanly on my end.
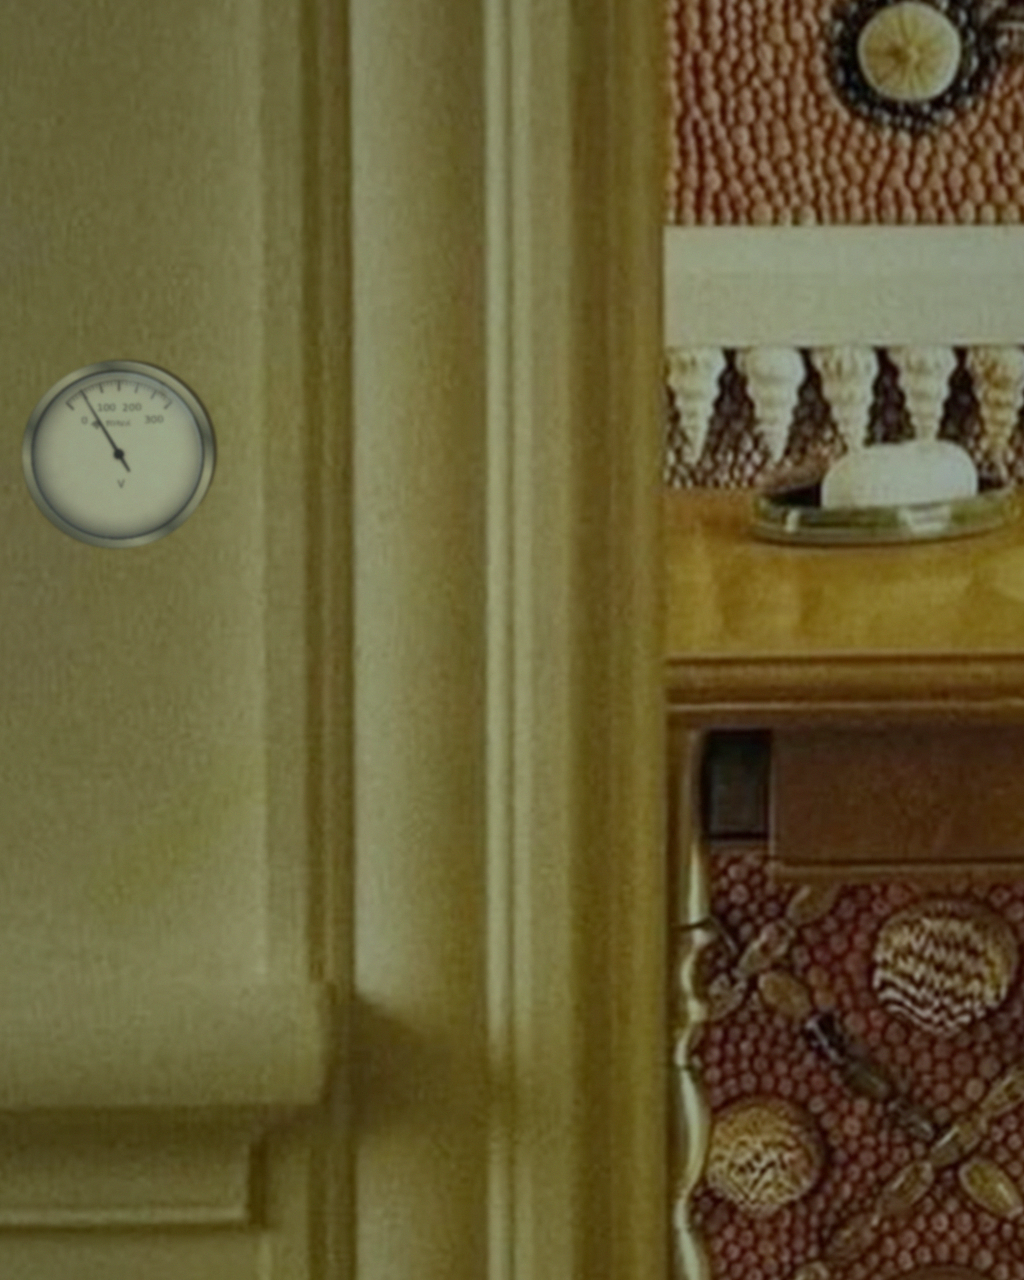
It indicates **50** V
